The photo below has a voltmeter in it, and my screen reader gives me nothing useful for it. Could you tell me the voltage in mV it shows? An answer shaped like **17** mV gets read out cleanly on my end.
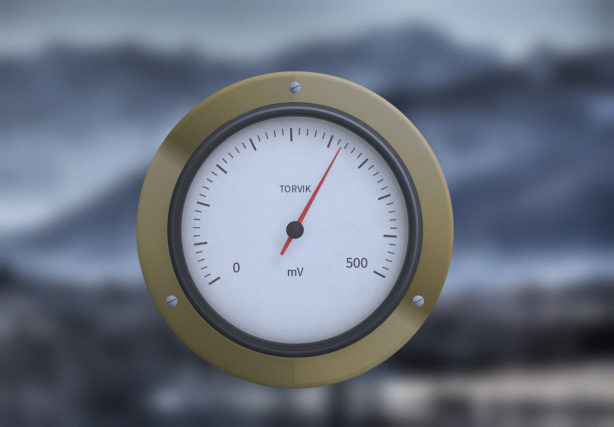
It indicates **315** mV
